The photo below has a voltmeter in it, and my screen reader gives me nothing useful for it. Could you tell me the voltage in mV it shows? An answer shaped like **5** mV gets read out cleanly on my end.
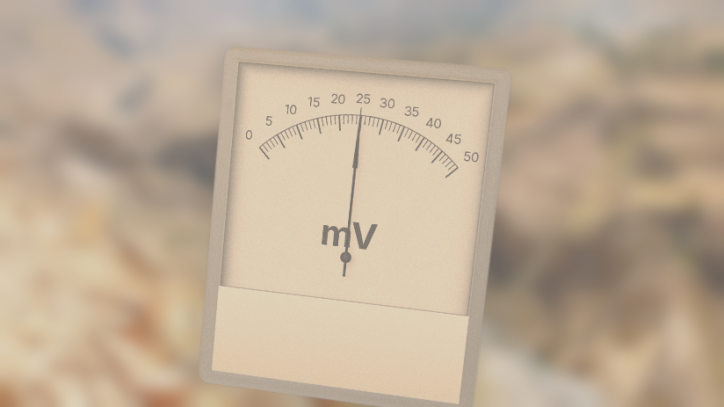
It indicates **25** mV
